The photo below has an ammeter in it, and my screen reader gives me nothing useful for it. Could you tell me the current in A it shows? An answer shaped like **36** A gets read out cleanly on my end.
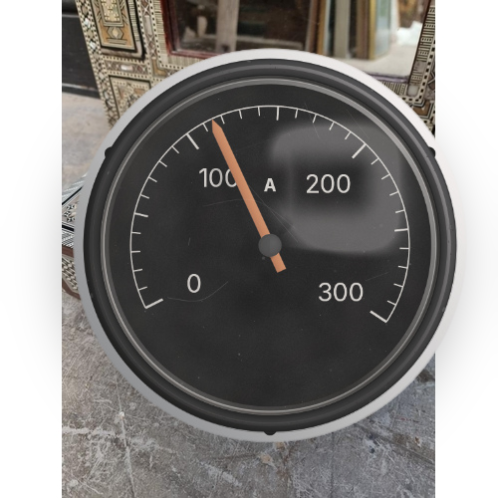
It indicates **115** A
